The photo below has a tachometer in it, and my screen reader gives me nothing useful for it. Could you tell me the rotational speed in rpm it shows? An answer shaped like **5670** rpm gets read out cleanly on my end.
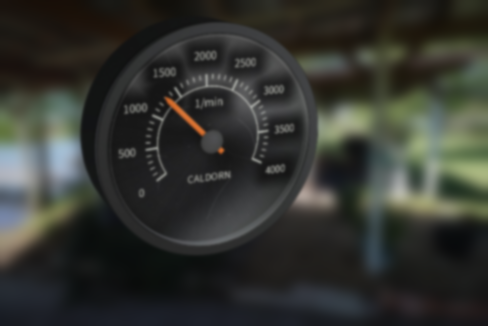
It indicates **1300** rpm
